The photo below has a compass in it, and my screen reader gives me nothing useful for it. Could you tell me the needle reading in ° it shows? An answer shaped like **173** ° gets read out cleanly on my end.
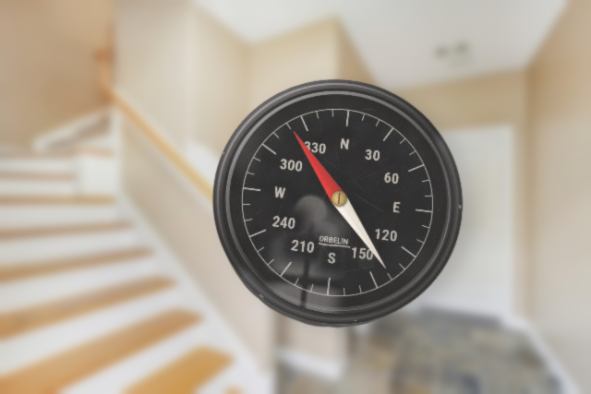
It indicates **320** °
